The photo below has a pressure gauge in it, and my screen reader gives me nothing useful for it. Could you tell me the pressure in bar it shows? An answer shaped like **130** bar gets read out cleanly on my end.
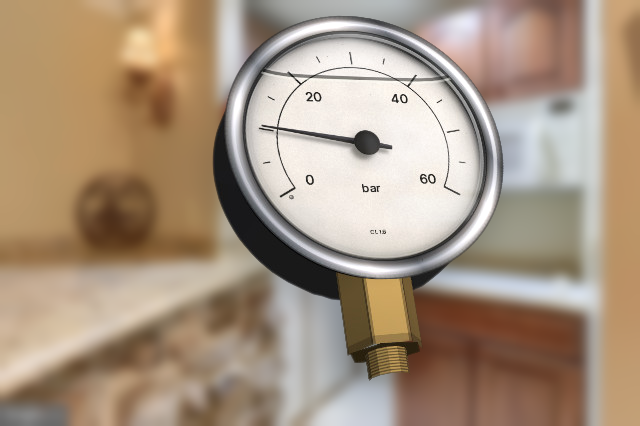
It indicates **10** bar
